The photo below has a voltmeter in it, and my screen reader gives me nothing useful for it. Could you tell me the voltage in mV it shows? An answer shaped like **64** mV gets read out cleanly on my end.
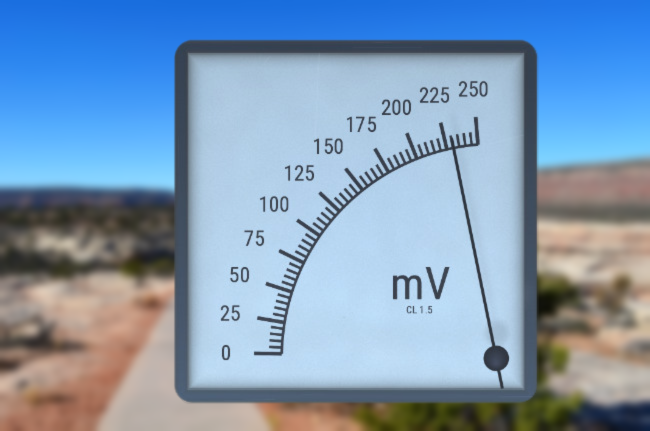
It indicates **230** mV
